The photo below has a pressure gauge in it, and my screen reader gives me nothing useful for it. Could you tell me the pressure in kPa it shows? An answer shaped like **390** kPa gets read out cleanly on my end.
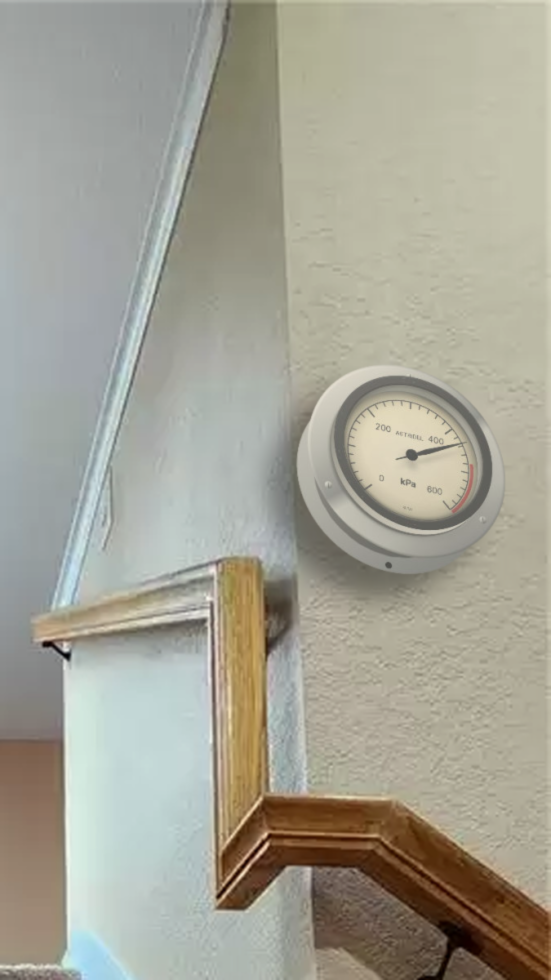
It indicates **440** kPa
